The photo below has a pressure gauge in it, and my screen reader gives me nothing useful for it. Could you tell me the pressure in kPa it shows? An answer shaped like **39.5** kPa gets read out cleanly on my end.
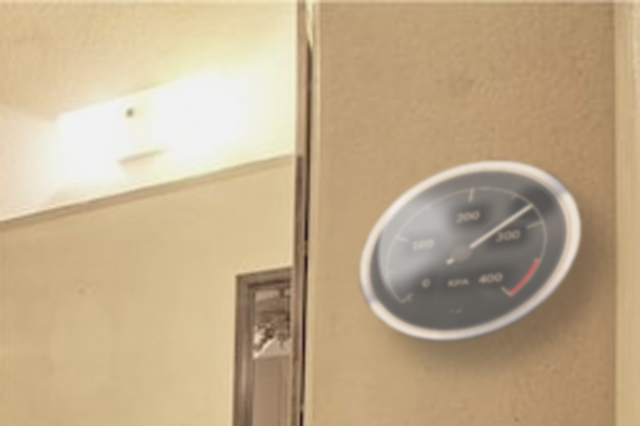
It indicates **275** kPa
